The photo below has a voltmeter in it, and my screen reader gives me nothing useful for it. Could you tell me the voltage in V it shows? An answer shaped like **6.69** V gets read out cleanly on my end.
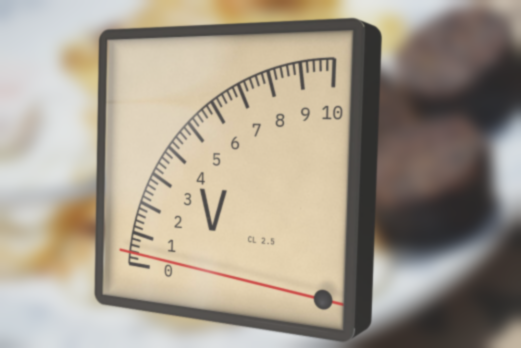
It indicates **0.4** V
